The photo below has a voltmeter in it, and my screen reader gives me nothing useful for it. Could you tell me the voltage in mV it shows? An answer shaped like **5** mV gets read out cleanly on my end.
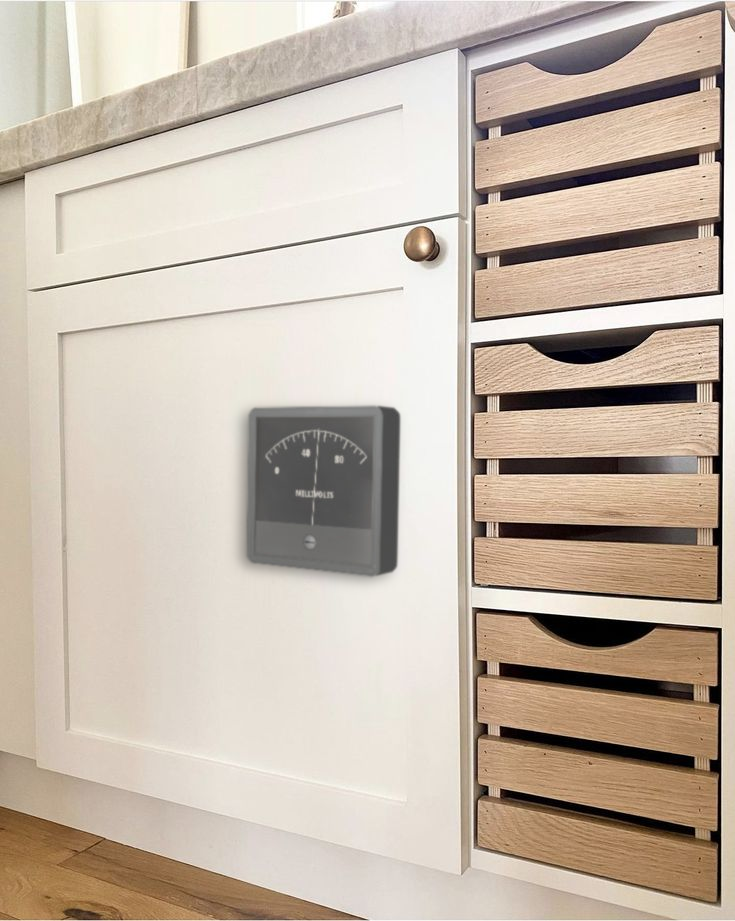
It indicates **55** mV
